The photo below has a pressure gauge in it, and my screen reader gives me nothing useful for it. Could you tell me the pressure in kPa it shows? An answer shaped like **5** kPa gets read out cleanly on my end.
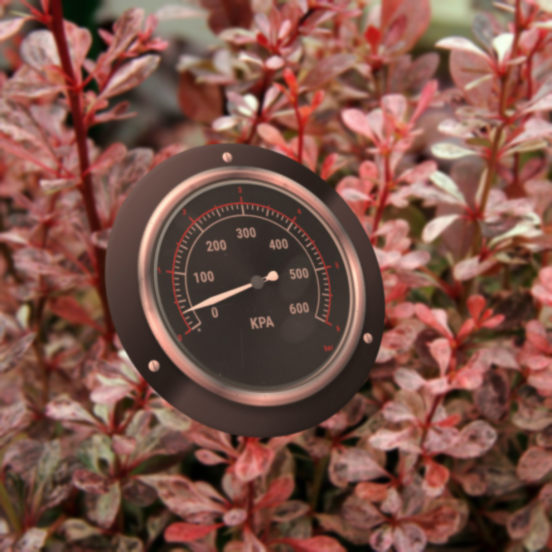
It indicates **30** kPa
